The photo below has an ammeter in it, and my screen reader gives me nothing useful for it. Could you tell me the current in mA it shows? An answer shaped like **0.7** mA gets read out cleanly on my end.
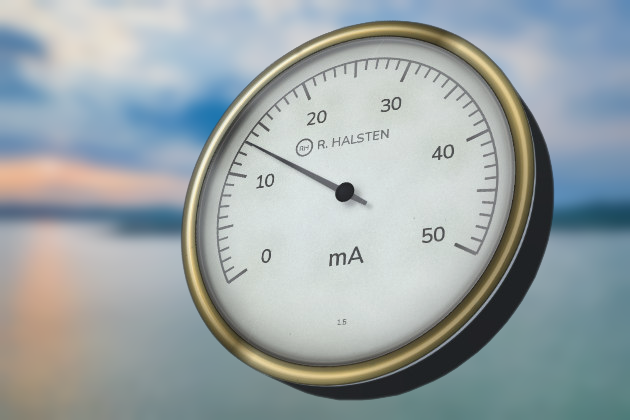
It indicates **13** mA
